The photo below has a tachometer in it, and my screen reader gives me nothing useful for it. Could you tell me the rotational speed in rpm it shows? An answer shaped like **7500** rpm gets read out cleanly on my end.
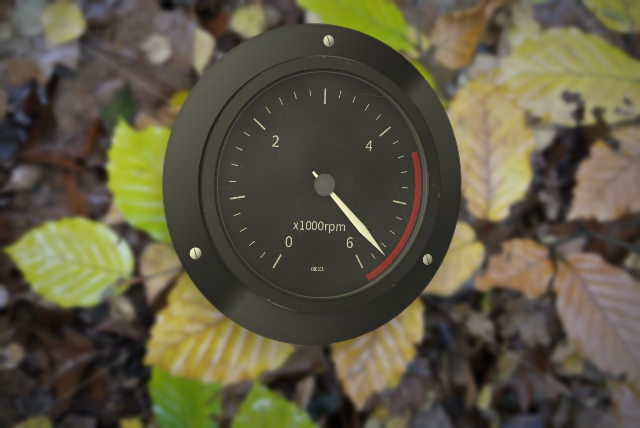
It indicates **5700** rpm
